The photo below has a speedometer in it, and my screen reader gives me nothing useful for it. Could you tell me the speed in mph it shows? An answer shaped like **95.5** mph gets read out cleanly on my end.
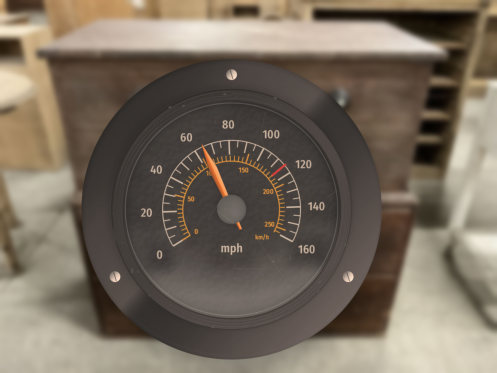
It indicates **65** mph
